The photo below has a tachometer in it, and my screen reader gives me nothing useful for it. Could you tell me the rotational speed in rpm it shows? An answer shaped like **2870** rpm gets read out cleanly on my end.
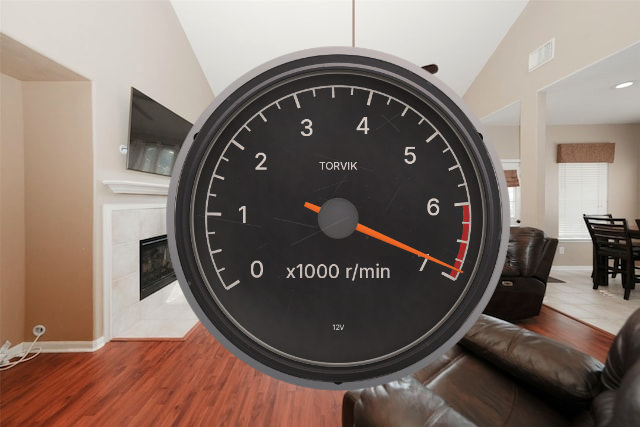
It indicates **6875** rpm
